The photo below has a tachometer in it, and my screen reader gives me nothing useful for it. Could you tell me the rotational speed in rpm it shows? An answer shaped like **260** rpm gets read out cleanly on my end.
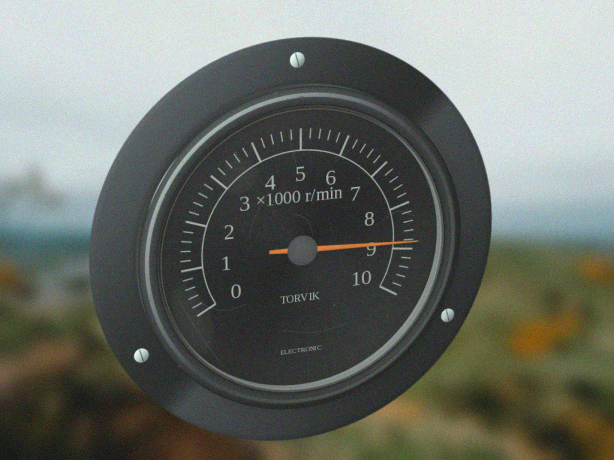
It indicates **8800** rpm
